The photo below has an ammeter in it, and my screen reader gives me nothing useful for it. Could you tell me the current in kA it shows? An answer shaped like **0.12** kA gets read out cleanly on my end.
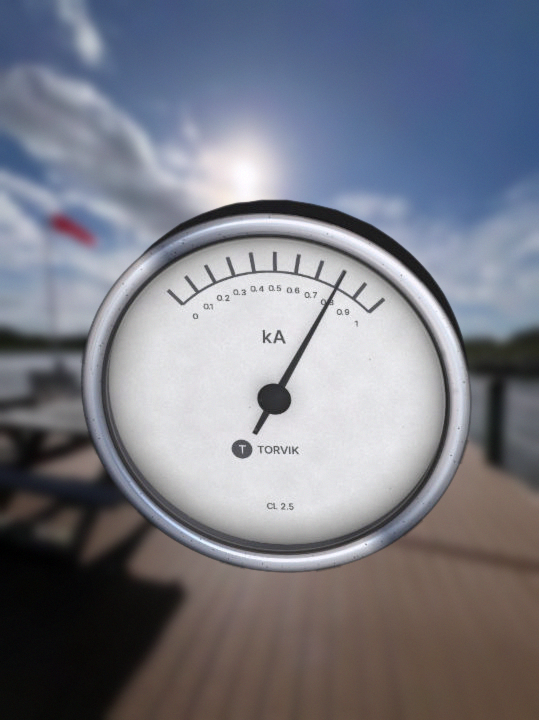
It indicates **0.8** kA
